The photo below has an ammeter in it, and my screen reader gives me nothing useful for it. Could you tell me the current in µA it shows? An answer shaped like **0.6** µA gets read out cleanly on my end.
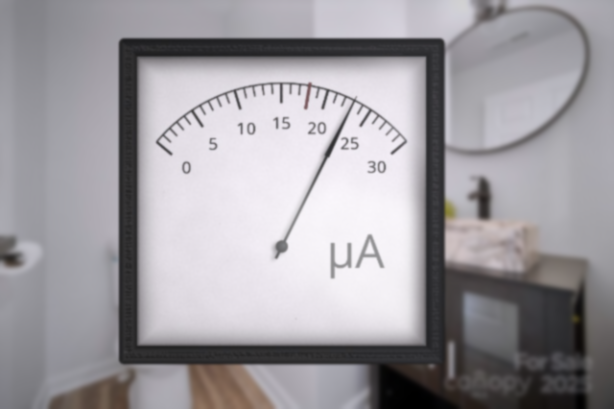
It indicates **23** µA
